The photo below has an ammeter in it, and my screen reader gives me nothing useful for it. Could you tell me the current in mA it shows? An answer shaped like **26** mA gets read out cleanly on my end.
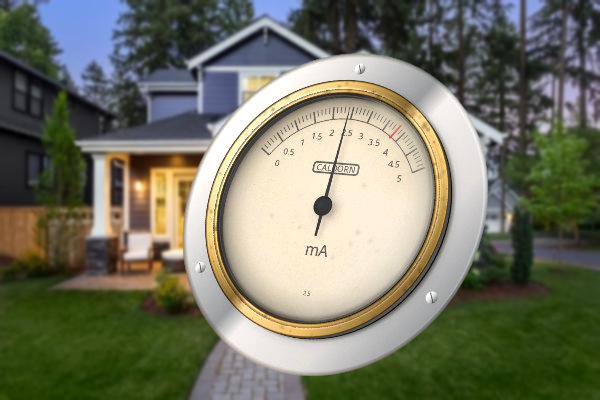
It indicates **2.5** mA
